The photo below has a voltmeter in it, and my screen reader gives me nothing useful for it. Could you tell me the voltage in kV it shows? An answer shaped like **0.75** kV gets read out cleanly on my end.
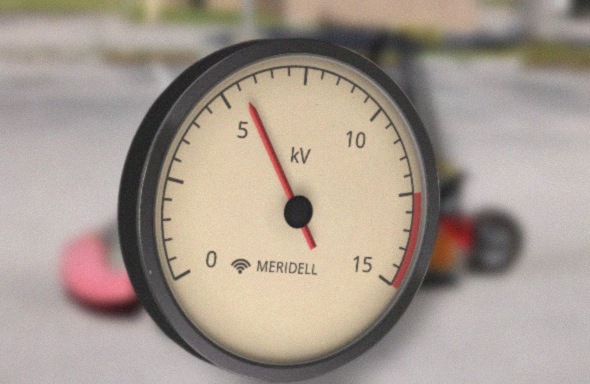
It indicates **5.5** kV
